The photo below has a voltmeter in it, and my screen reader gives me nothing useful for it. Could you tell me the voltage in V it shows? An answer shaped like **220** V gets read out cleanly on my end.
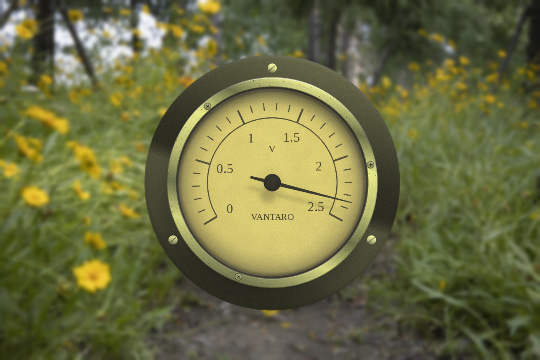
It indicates **2.35** V
